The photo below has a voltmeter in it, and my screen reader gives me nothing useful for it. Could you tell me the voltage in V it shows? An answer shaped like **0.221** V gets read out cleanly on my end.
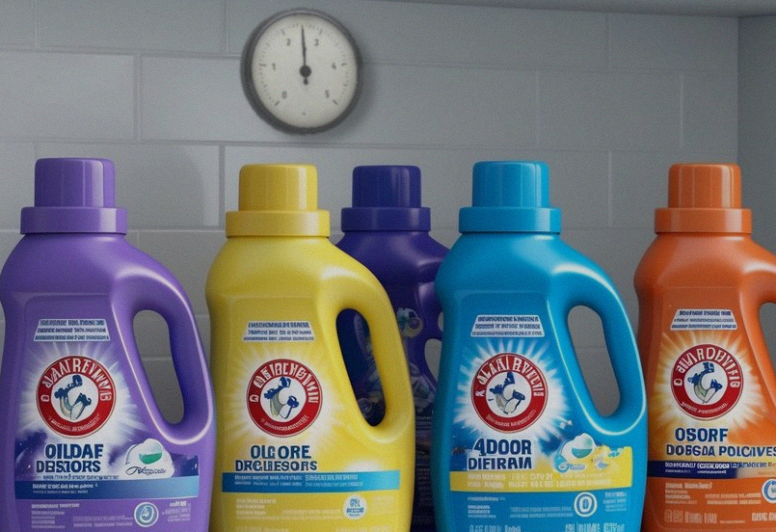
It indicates **2.5** V
